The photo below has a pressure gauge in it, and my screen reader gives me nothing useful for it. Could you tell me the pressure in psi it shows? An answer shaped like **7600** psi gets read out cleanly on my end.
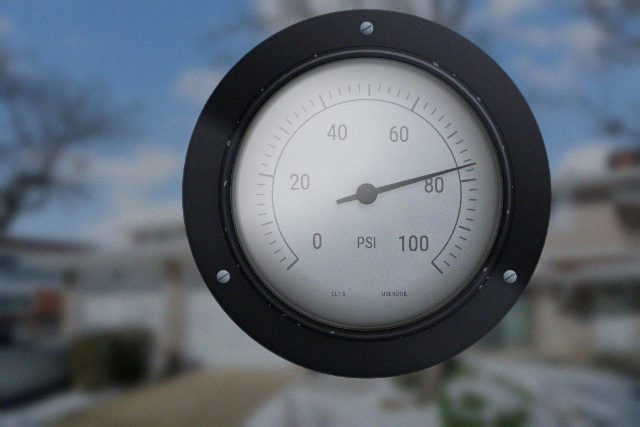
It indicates **77** psi
